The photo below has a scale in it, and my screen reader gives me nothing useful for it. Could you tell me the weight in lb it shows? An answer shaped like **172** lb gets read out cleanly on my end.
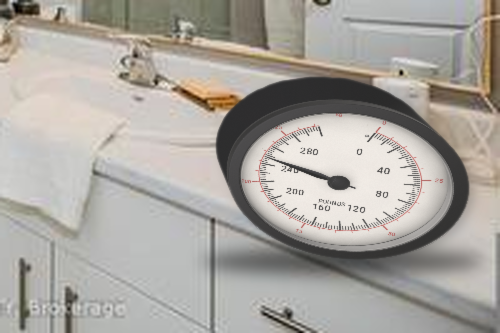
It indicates **250** lb
